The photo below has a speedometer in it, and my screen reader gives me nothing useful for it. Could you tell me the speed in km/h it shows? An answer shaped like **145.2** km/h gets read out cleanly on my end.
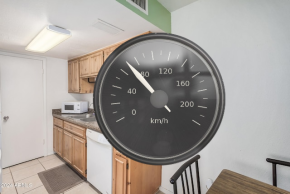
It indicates **70** km/h
